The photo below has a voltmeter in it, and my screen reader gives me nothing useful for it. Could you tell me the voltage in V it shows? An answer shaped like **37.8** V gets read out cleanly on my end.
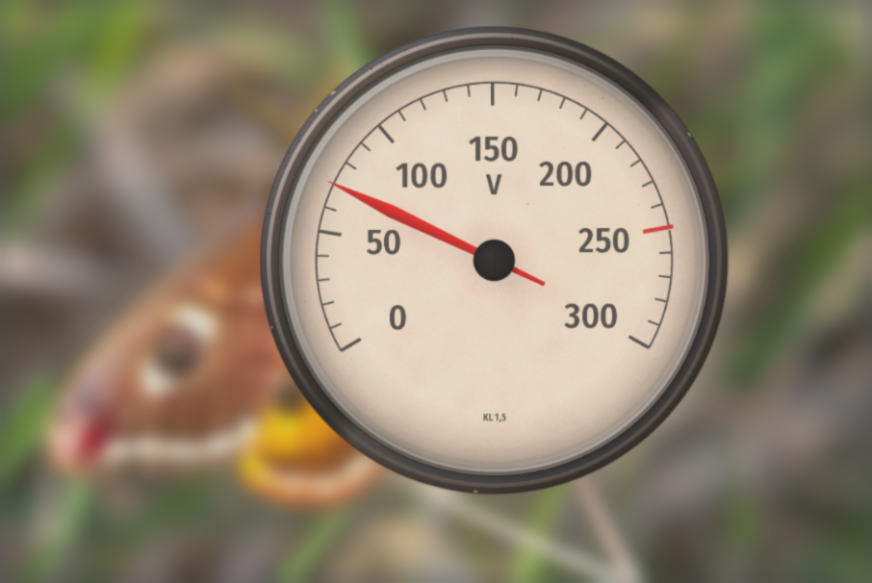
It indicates **70** V
